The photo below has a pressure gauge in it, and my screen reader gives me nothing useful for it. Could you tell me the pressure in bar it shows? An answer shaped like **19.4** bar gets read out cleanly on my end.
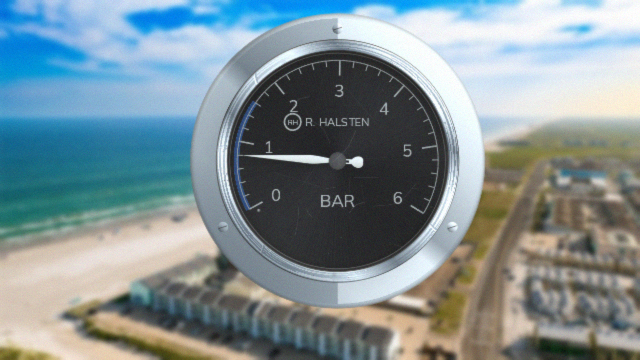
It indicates **0.8** bar
